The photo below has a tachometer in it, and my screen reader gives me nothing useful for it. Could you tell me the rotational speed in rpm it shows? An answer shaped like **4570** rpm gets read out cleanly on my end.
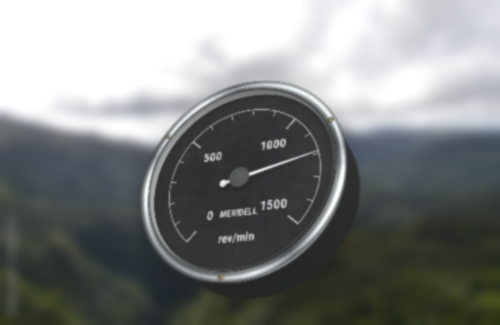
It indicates **1200** rpm
